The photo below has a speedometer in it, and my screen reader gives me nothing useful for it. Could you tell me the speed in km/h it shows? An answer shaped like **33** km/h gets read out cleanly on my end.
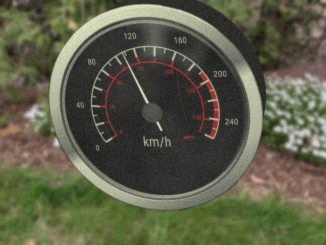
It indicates **110** km/h
